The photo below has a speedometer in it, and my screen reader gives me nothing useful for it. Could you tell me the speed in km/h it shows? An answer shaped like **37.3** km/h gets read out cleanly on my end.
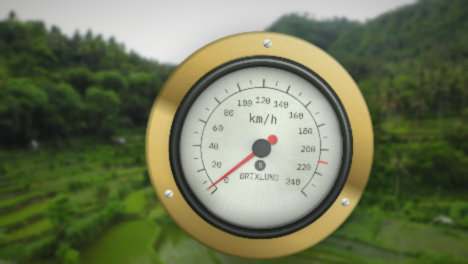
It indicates **5** km/h
